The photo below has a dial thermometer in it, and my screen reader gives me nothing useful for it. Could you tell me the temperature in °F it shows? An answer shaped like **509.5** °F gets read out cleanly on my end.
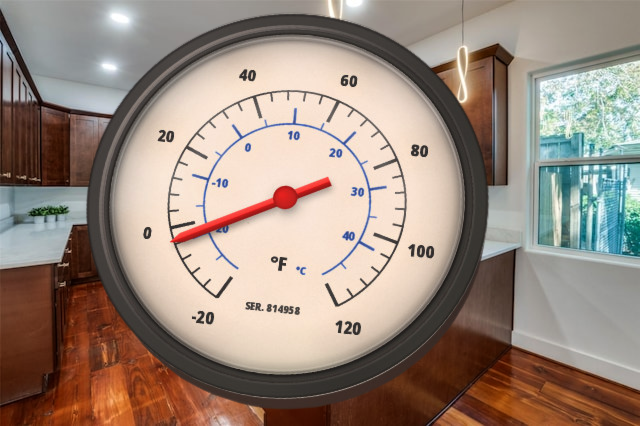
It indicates **-4** °F
